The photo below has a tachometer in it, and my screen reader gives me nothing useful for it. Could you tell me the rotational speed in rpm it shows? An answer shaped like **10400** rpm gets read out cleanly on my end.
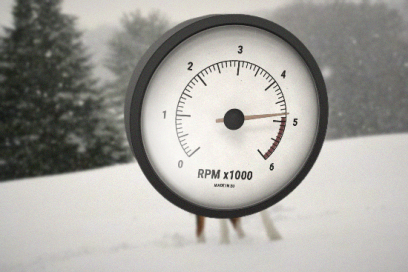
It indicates **4800** rpm
